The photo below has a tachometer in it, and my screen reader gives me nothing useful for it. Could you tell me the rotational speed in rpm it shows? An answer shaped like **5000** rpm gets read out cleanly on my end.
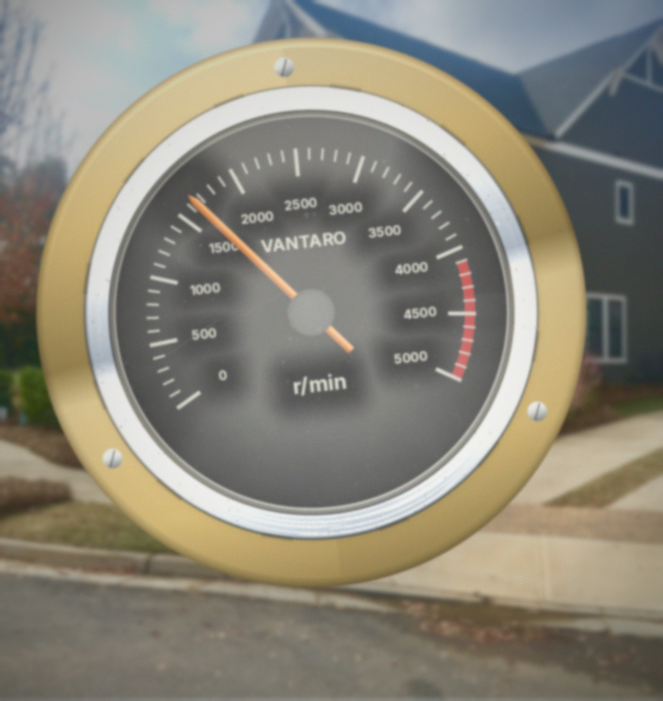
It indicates **1650** rpm
